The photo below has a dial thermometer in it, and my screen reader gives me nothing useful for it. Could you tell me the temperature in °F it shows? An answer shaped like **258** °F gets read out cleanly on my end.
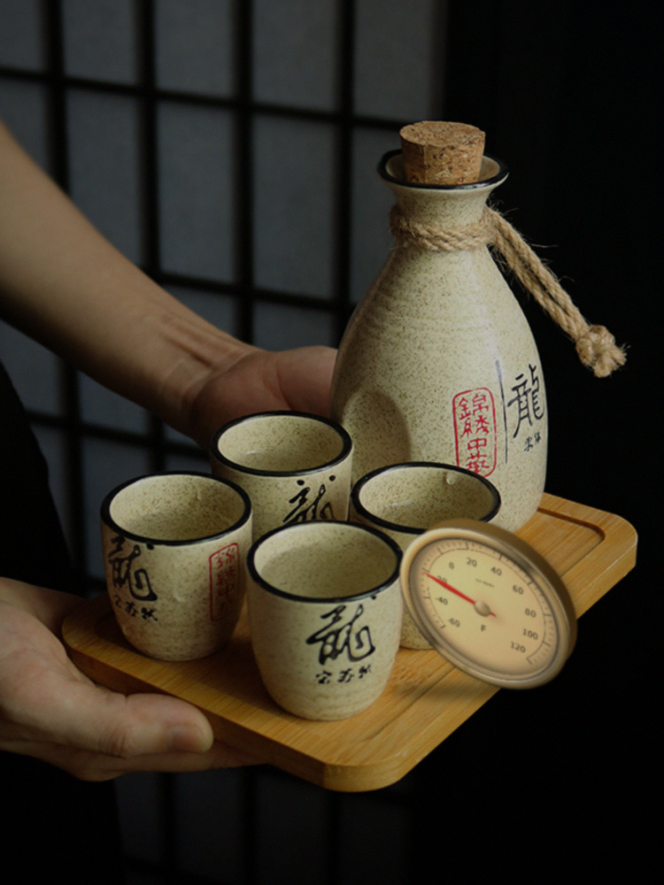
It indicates **-20** °F
